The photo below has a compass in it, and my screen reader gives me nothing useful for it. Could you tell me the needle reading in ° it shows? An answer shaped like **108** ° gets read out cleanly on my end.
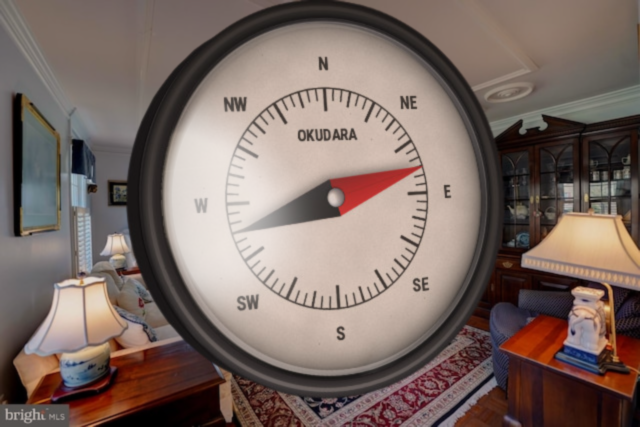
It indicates **75** °
